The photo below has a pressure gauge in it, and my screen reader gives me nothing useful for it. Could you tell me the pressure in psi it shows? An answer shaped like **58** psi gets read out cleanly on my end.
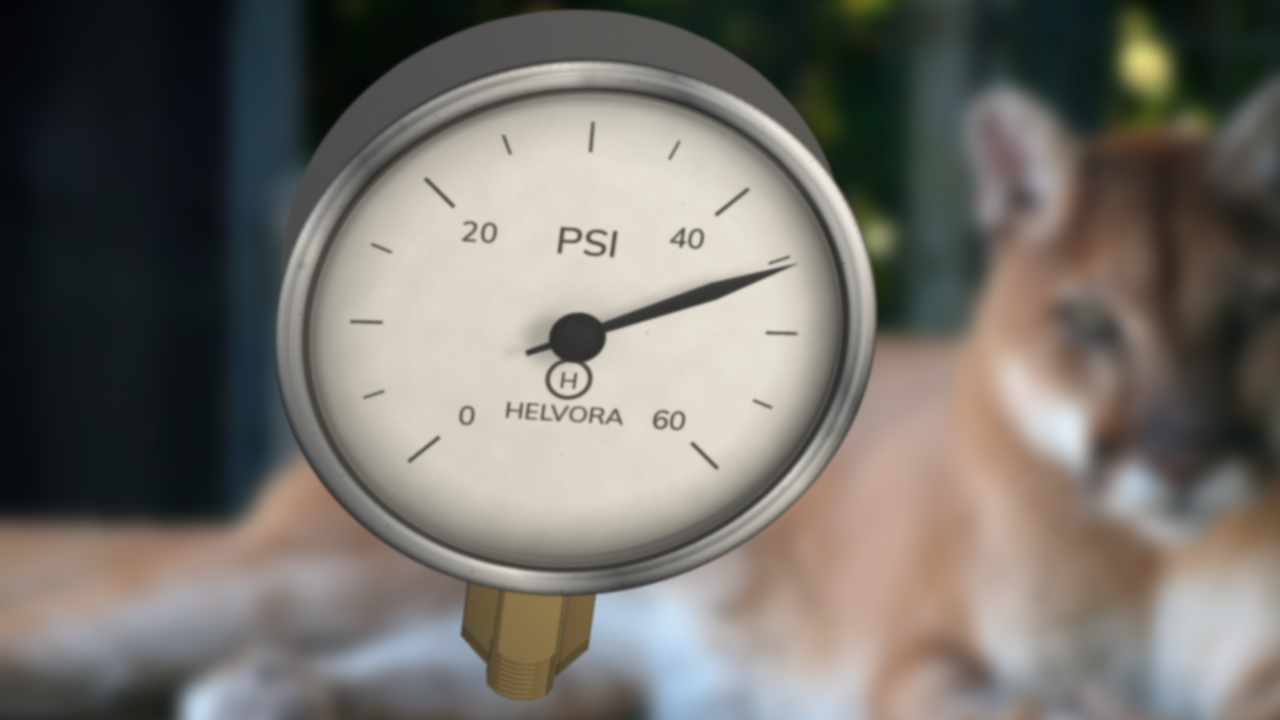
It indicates **45** psi
